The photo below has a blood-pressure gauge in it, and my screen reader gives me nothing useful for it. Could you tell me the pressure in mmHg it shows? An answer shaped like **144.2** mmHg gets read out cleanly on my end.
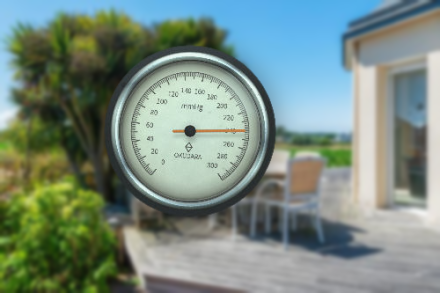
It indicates **240** mmHg
